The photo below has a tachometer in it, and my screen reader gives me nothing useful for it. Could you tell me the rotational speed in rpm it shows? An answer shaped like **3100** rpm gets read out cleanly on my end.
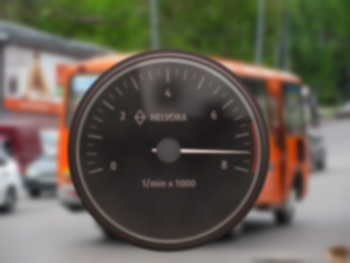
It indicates **7500** rpm
